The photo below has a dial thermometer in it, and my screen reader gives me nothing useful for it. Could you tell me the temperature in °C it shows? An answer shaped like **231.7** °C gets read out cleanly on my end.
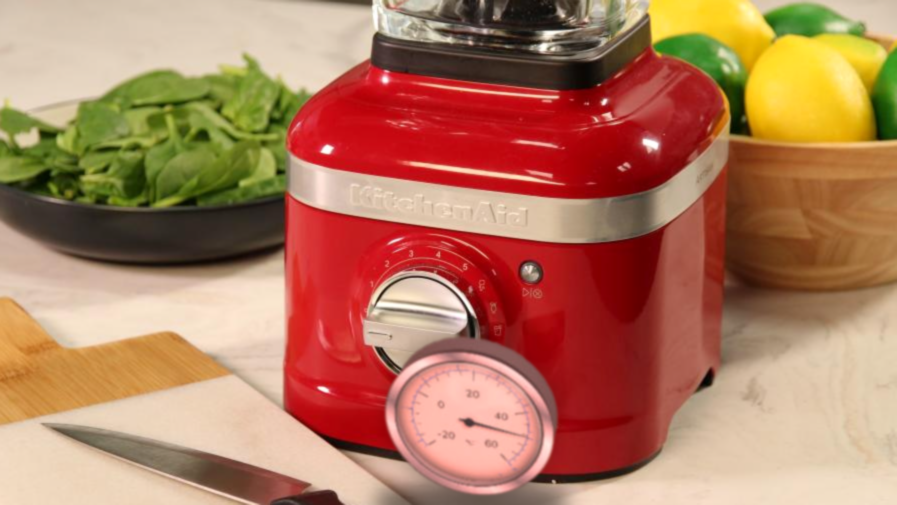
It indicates **48** °C
